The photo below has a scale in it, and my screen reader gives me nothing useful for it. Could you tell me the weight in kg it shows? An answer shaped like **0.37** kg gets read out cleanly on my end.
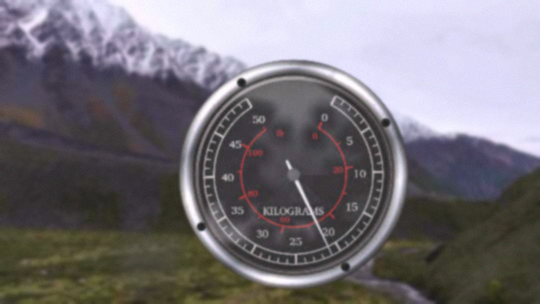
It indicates **21** kg
